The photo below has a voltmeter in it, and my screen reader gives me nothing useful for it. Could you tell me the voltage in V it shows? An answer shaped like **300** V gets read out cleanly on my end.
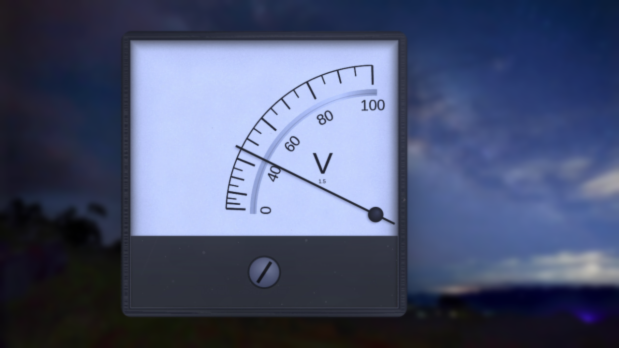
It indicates **45** V
